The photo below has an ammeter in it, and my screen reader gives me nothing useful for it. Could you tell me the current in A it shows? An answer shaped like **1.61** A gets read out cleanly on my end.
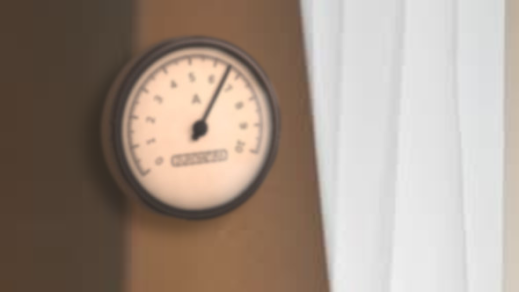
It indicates **6.5** A
